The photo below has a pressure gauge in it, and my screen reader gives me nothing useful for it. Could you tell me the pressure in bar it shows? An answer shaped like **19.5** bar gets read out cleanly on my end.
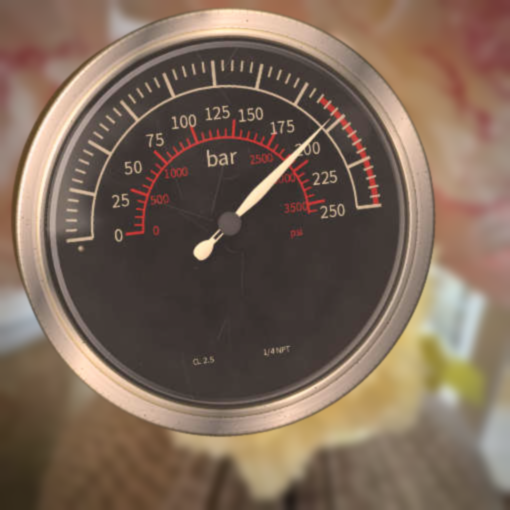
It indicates **195** bar
